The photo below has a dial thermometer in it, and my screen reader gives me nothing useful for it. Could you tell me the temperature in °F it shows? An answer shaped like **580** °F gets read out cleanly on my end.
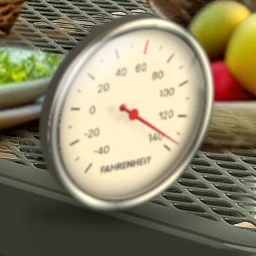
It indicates **135** °F
